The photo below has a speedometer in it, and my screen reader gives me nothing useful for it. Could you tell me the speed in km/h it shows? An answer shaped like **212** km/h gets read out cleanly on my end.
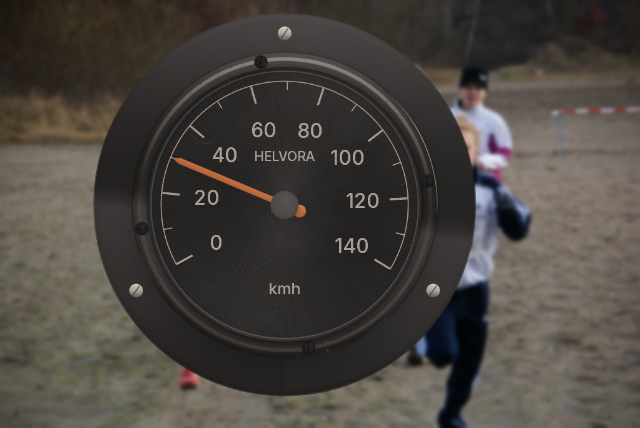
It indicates **30** km/h
